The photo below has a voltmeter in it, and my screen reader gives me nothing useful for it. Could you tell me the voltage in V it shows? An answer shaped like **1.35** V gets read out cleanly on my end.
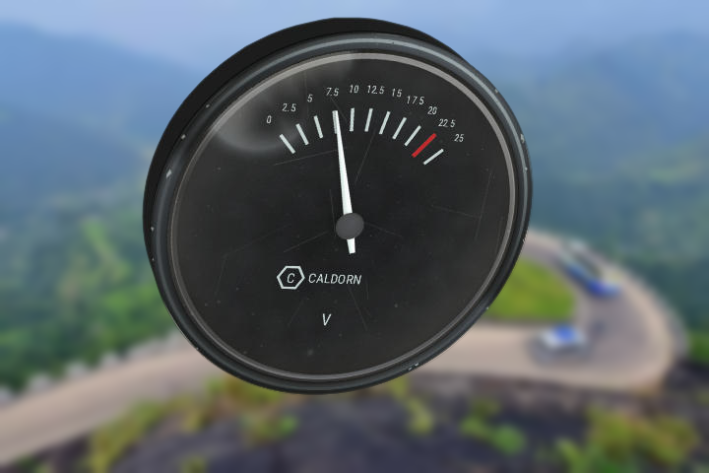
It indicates **7.5** V
